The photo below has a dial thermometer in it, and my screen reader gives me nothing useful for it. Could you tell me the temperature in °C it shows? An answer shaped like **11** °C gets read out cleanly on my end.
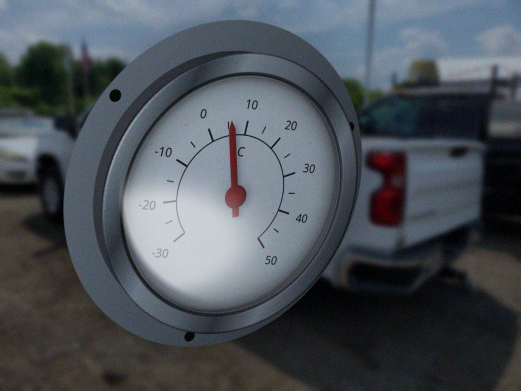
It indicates **5** °C
